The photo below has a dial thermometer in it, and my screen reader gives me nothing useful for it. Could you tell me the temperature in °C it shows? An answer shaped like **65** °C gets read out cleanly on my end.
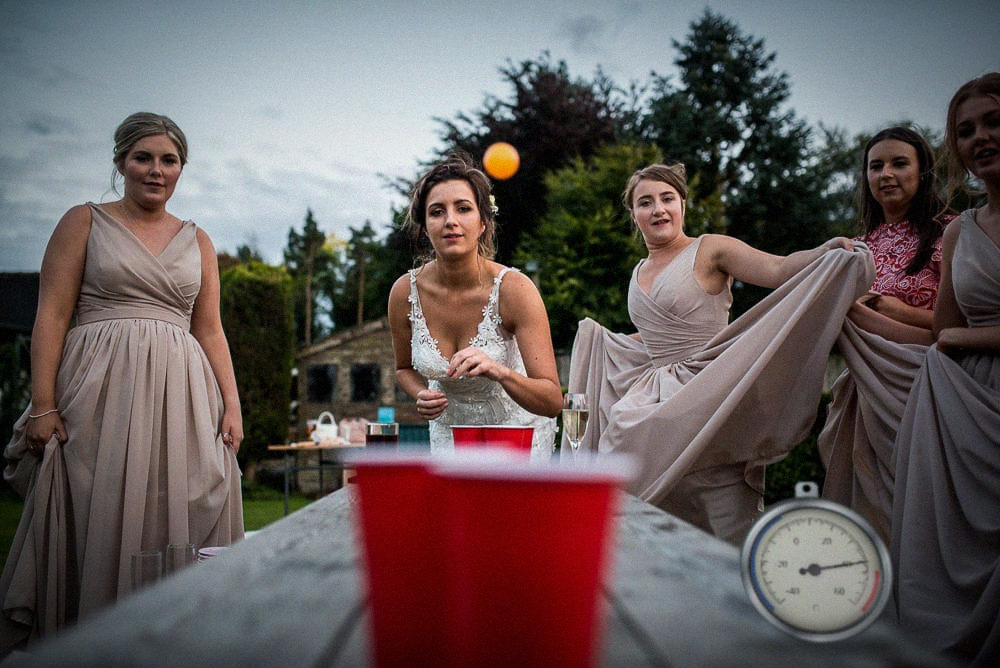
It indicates **40** °C
